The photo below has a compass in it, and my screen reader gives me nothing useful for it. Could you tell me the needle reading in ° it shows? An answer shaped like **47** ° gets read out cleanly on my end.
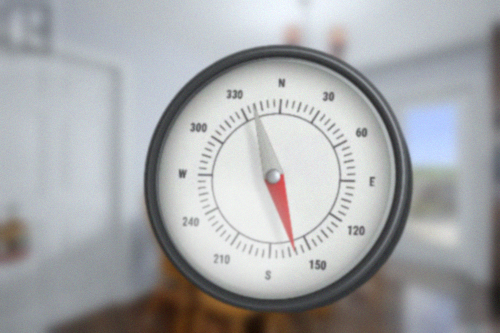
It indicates **160** °
